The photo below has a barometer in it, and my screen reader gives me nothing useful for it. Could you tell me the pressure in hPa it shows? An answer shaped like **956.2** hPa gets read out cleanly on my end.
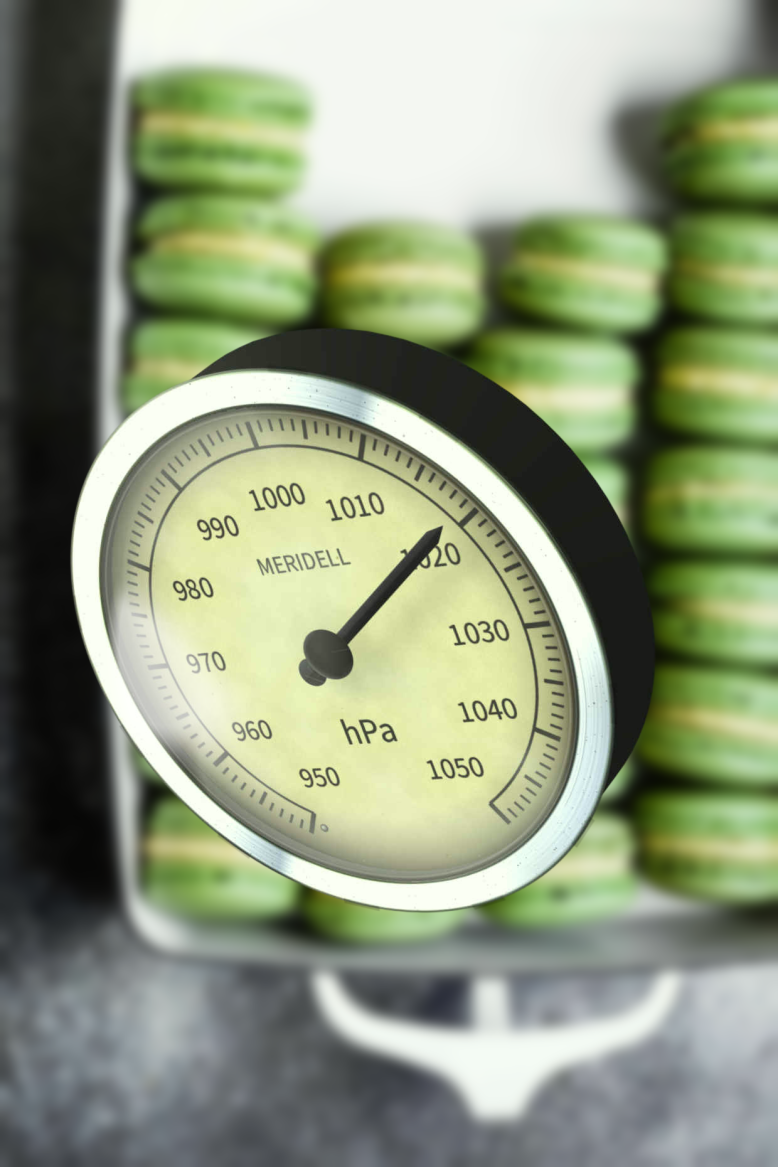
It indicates **1019** hPa
